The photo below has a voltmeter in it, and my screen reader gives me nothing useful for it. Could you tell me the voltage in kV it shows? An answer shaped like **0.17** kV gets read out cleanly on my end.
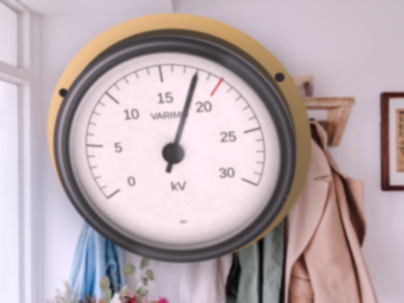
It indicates **18** kV
